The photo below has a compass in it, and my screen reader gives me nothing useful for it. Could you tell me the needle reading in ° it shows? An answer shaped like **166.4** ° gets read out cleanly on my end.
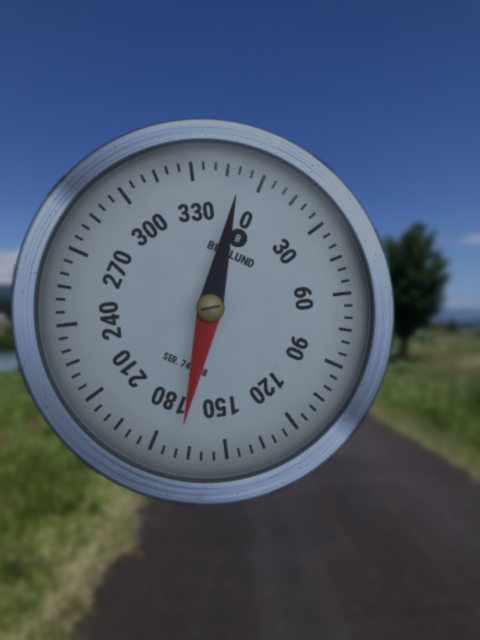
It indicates **170** °
